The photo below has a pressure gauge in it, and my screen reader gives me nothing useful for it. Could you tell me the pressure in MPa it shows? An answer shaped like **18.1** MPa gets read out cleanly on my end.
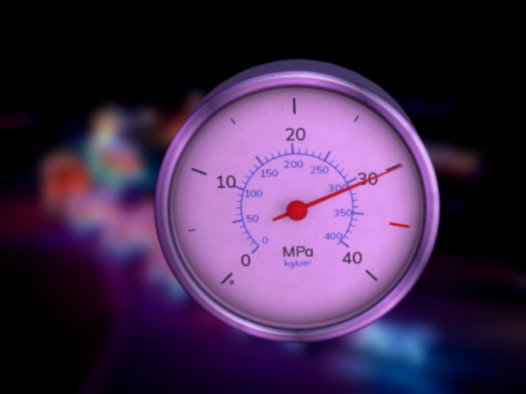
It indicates **30** MPa
